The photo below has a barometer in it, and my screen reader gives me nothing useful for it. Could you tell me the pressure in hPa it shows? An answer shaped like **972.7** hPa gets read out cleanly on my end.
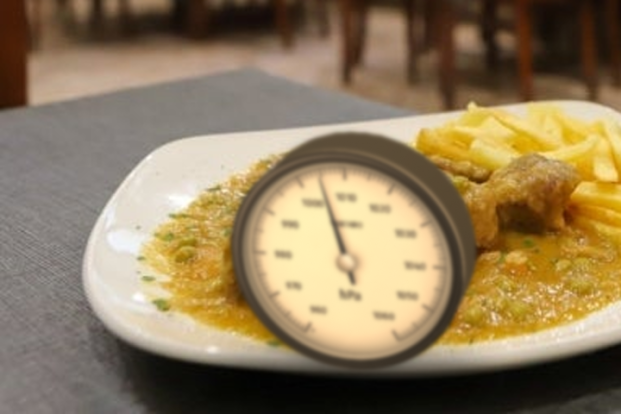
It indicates **1005** hPa
